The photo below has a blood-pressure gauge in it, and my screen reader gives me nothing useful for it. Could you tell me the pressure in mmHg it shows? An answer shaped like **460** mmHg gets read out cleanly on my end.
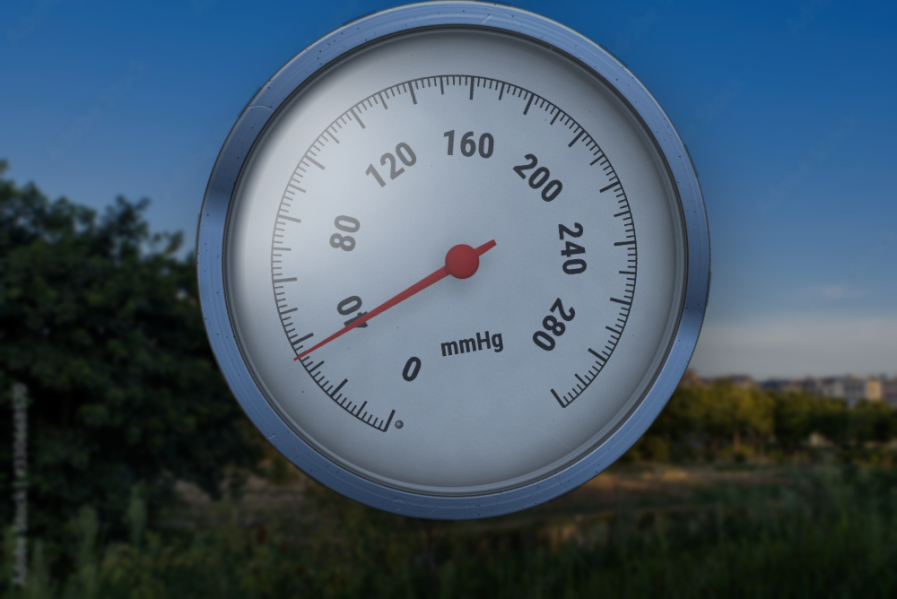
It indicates **36** mmHg
